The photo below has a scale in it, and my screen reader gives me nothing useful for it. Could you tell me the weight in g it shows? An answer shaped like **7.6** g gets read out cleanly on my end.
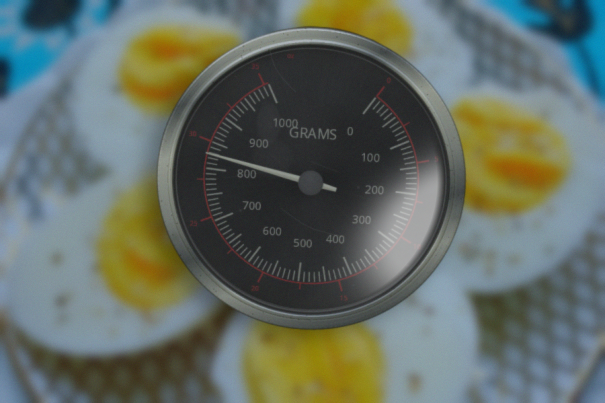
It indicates **830** g
